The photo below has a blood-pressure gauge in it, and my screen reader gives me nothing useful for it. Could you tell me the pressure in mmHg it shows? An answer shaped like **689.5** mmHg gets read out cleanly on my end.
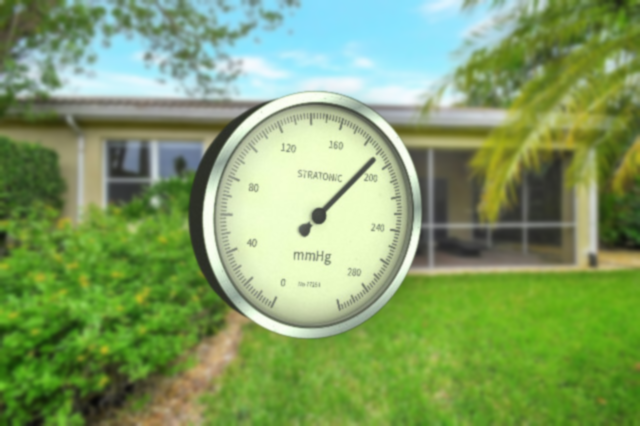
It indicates **190** mmHg
